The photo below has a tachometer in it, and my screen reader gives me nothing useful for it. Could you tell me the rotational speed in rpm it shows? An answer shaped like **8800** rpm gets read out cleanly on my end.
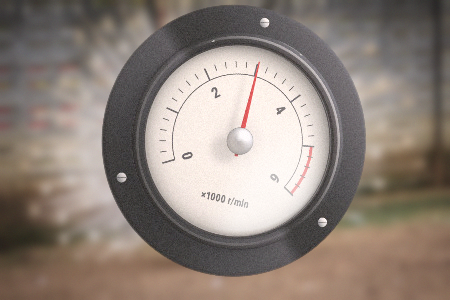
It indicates **3000** rpm
